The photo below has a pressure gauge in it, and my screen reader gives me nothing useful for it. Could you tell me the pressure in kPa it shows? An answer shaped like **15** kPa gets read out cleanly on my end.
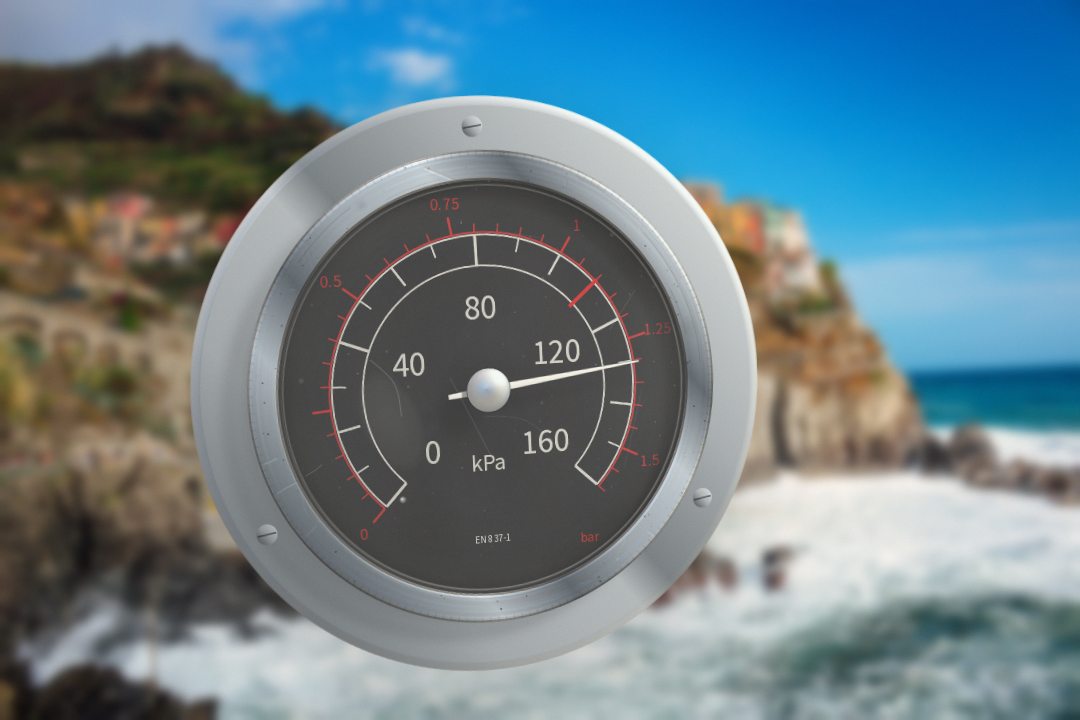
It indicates **130** kPa
